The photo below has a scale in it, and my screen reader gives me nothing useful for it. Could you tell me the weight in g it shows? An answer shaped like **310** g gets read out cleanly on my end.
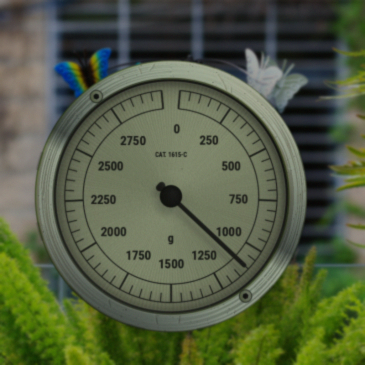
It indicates **1100** g
